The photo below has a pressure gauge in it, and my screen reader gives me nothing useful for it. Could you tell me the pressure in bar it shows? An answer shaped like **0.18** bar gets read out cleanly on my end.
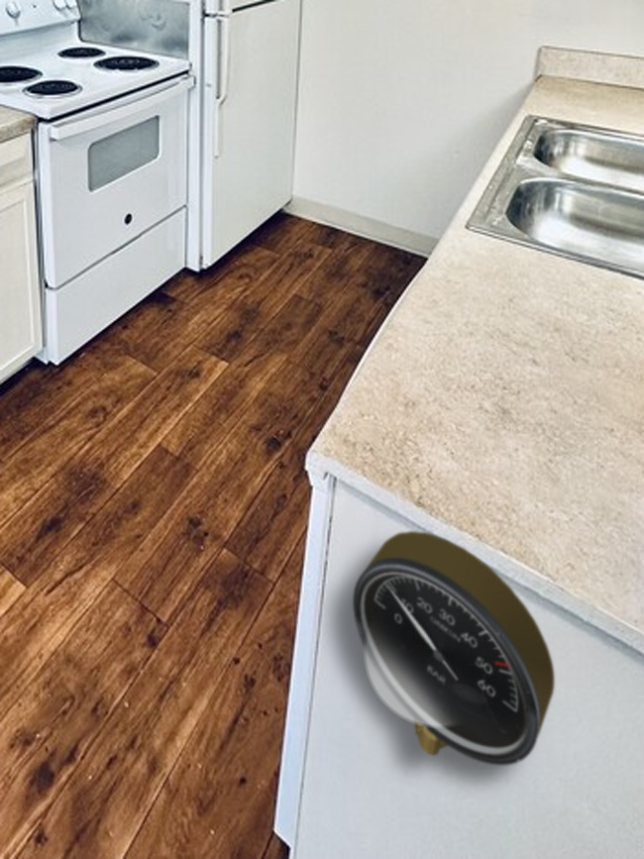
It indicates **10** bar
